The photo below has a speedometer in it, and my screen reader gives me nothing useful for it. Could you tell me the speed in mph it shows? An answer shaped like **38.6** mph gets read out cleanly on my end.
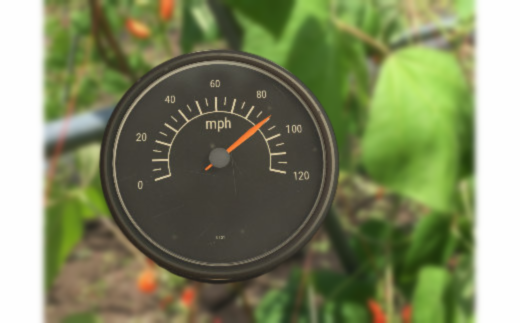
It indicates **90** mph
